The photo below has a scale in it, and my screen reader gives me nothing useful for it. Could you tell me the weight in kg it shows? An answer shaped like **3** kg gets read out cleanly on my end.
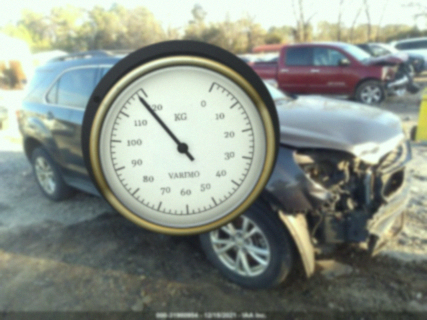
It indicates **118** kg
